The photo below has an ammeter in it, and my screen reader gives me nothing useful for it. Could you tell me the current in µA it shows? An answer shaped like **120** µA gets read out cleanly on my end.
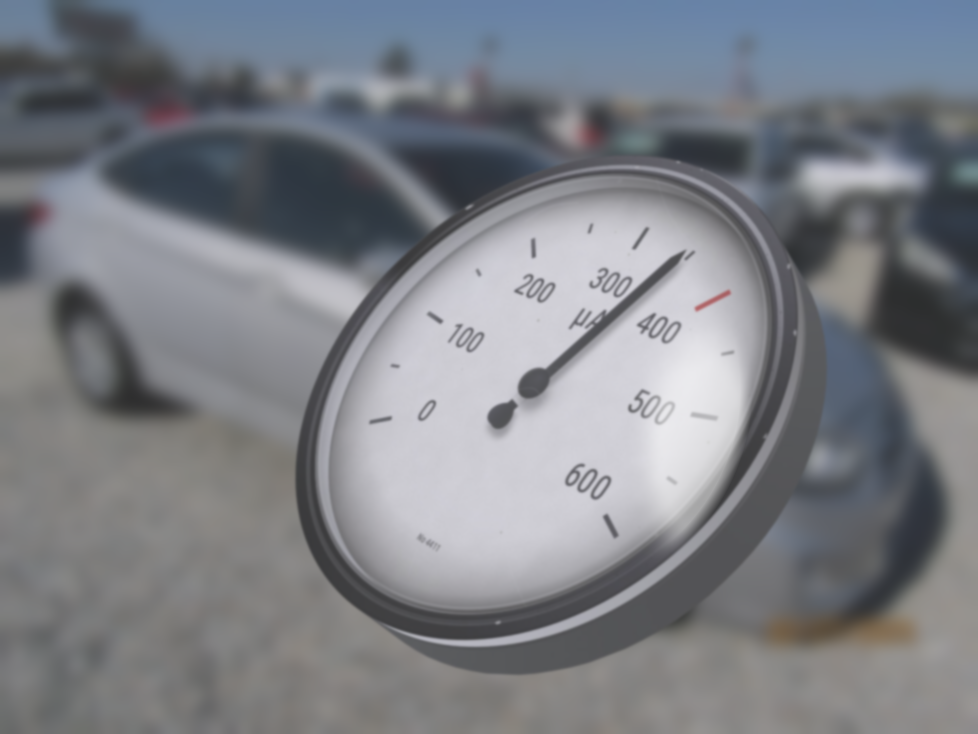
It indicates **350** µA
